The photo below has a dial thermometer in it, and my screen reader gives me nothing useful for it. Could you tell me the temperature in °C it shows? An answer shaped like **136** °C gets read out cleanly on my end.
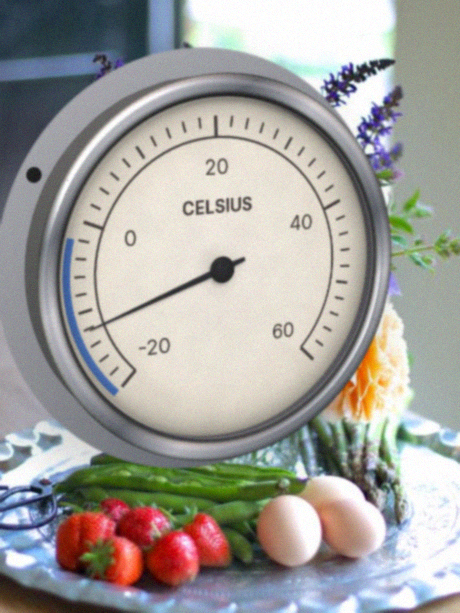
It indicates **-12** °C
